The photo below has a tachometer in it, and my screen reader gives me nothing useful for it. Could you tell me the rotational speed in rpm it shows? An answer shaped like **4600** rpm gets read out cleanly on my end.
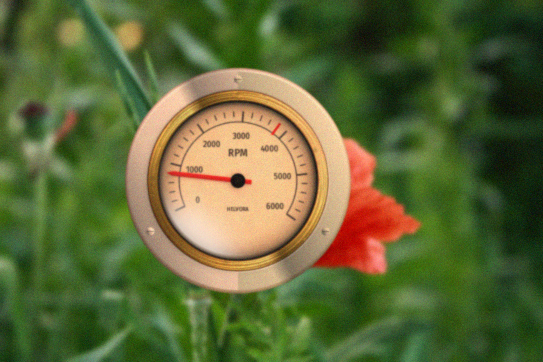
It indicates **800** rpm
